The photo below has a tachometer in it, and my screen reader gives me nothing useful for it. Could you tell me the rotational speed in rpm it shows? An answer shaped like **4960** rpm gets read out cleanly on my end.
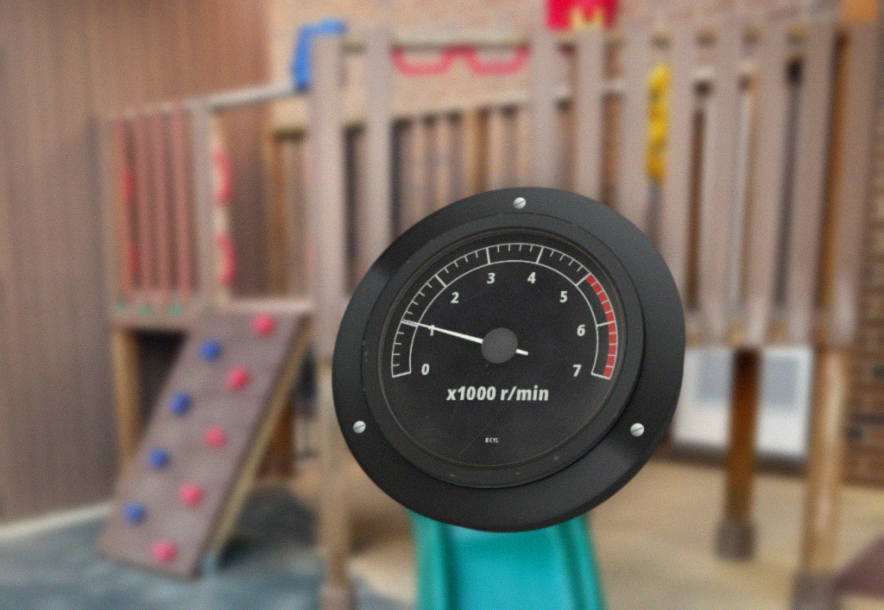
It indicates **1000** rpm
